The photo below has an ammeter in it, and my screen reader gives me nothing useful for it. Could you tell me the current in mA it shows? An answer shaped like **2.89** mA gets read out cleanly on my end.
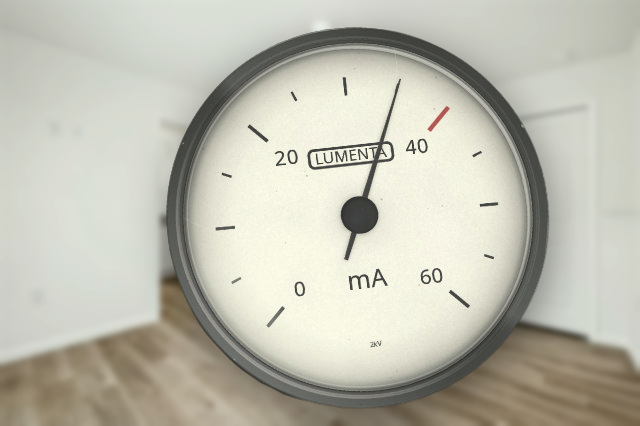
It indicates **35** mA
